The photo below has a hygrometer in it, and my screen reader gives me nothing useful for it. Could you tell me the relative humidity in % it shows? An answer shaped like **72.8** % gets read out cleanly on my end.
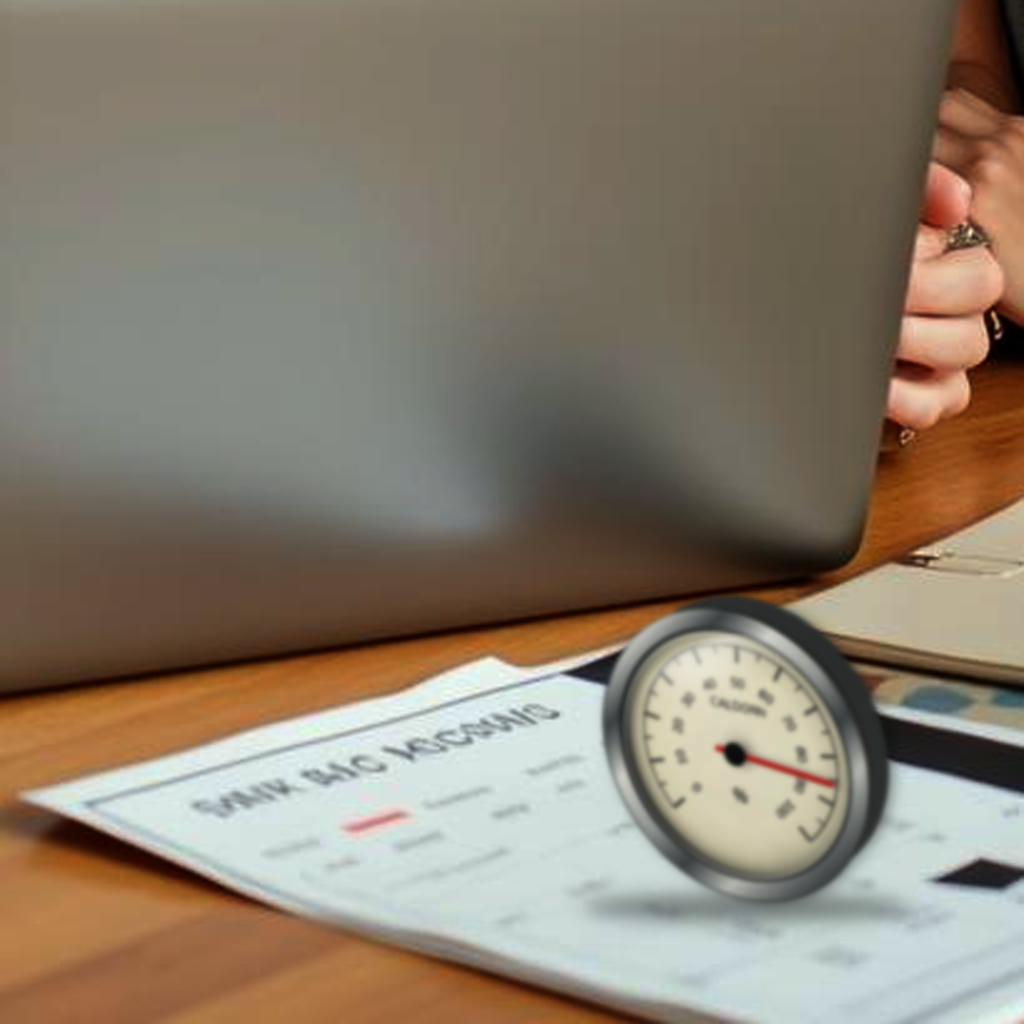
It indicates **85** %
